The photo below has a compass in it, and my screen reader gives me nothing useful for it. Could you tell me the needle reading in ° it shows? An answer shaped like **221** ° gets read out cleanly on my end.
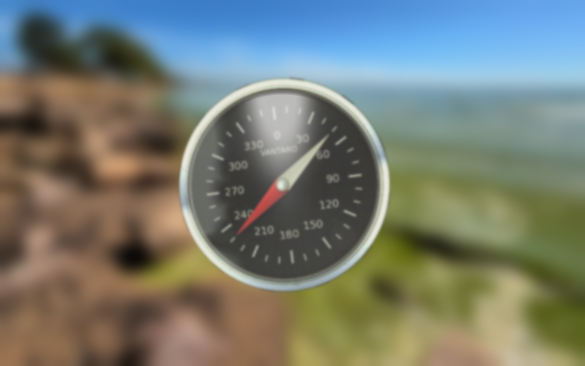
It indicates **230** °
